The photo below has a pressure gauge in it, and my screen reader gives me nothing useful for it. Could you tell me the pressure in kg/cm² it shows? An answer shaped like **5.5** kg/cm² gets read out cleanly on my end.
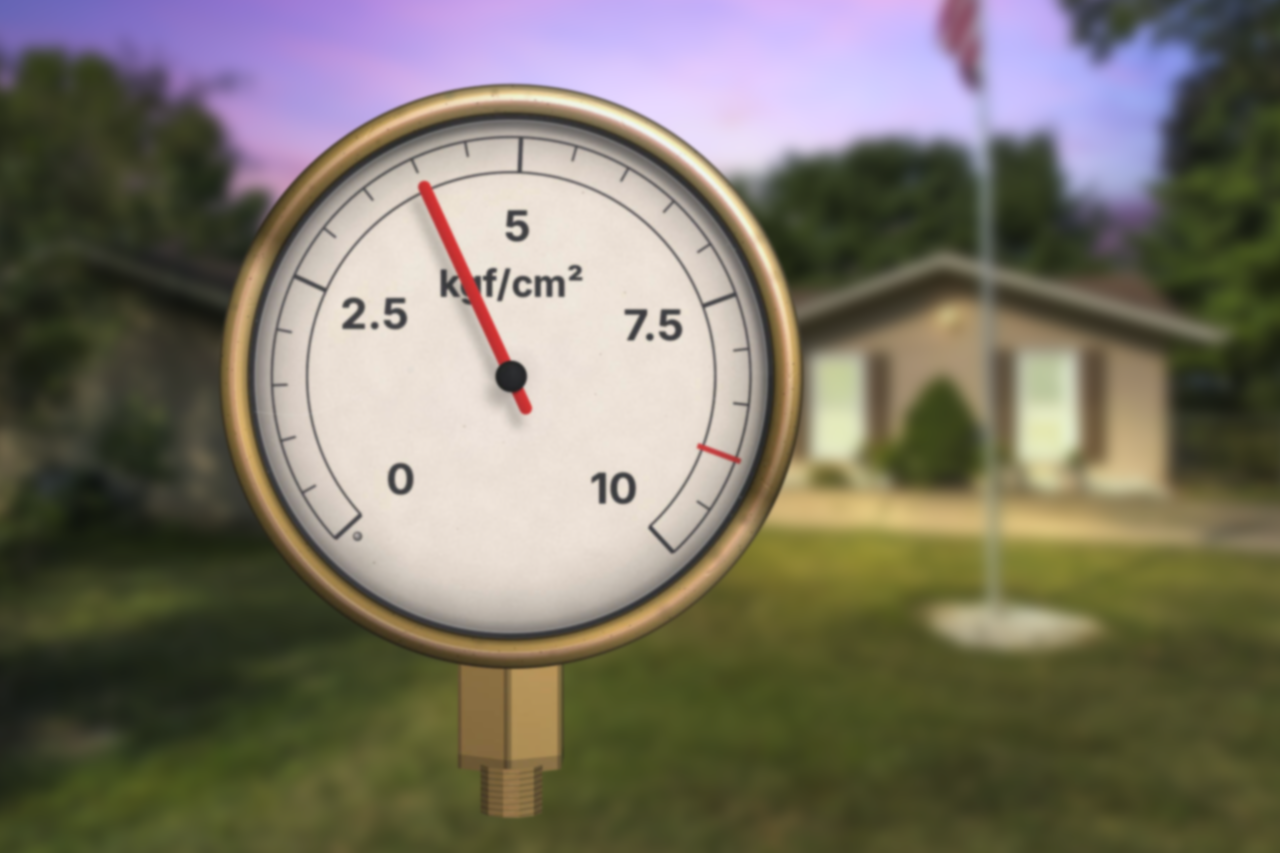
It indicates **4** kg/cm²
